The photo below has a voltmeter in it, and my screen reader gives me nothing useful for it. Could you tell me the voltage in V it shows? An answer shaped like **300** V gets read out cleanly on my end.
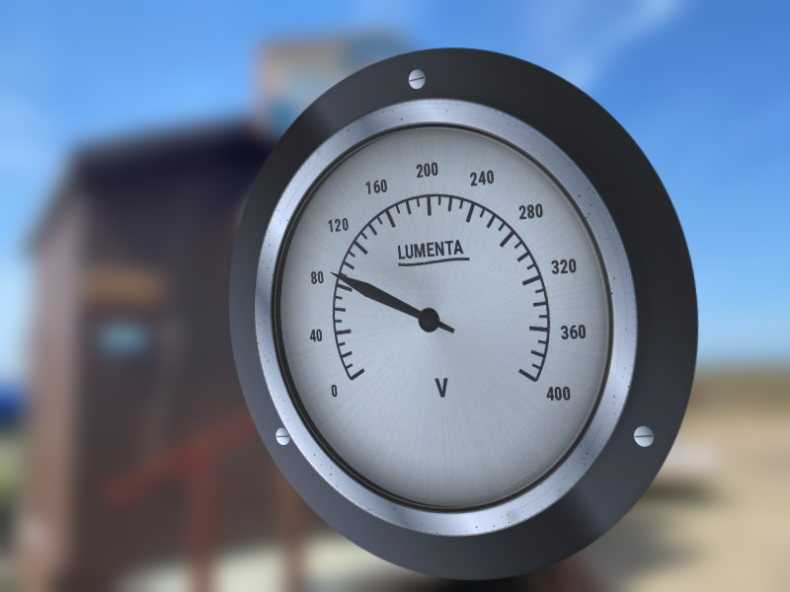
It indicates **90** V
